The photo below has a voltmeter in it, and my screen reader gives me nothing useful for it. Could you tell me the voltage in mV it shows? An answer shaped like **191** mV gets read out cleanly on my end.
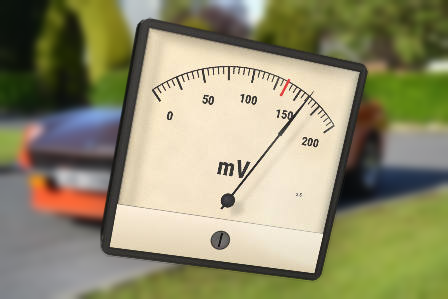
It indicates **160** mV
